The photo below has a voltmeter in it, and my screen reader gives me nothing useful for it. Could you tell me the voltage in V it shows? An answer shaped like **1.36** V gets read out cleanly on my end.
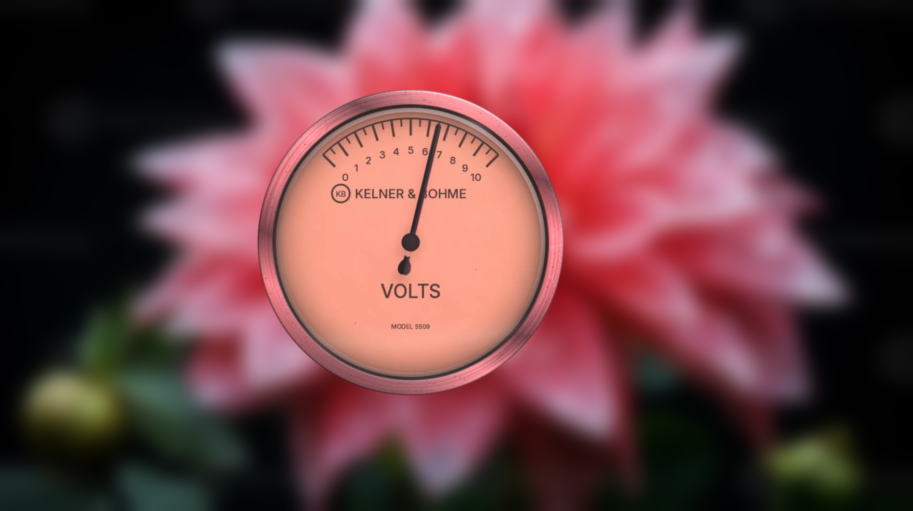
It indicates **6.5** V
